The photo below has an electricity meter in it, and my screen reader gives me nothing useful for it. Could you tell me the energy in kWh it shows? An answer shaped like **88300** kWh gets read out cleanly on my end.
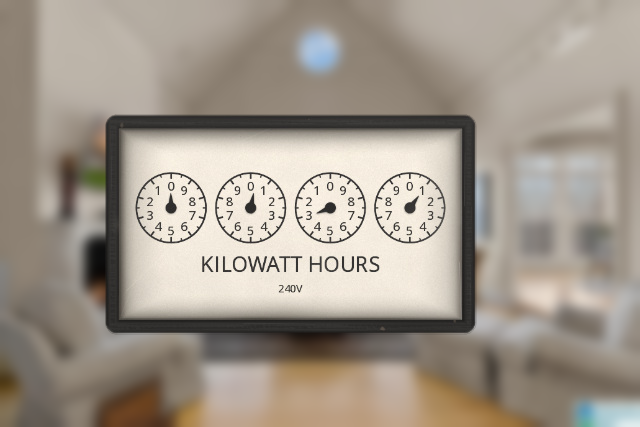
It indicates **31** kWh
